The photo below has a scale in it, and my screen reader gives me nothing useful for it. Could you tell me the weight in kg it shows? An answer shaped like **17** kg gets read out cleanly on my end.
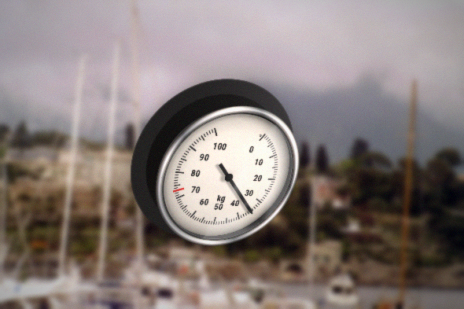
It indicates **35** kg
